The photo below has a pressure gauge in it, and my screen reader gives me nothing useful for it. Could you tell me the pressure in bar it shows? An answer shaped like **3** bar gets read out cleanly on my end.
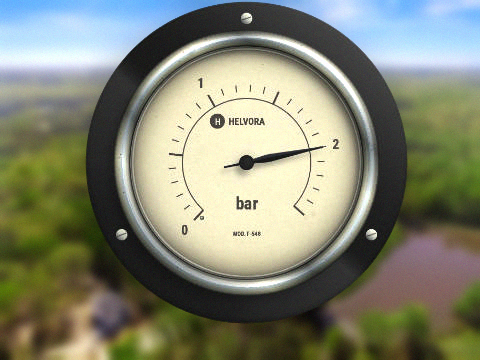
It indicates **2** bar
